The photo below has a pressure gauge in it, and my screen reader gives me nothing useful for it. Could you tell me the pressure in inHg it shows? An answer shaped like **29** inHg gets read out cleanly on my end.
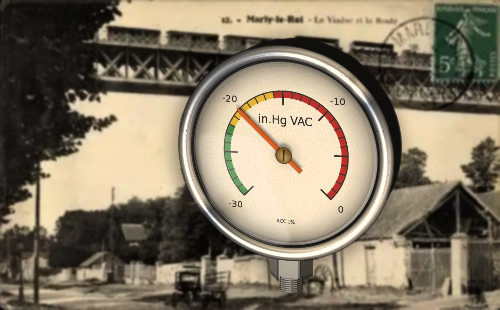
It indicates **-20** inHg
